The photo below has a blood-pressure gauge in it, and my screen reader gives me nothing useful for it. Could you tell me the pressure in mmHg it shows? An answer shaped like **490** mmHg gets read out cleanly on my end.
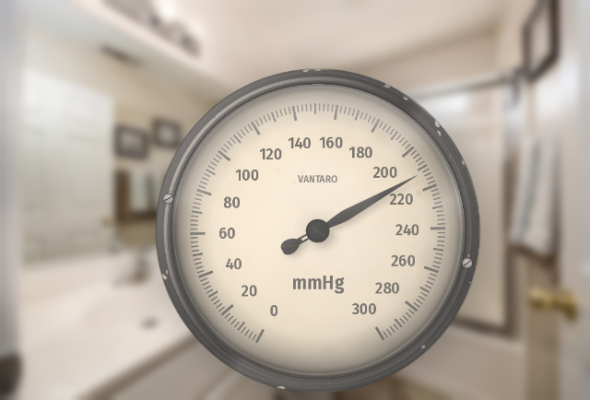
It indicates **212** mmHg
